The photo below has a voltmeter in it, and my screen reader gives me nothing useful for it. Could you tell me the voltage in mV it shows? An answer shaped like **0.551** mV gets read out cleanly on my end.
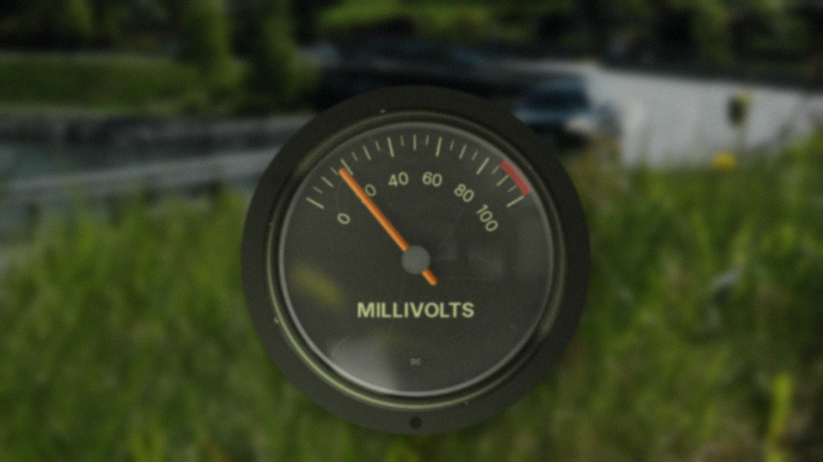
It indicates **17.5** mV
